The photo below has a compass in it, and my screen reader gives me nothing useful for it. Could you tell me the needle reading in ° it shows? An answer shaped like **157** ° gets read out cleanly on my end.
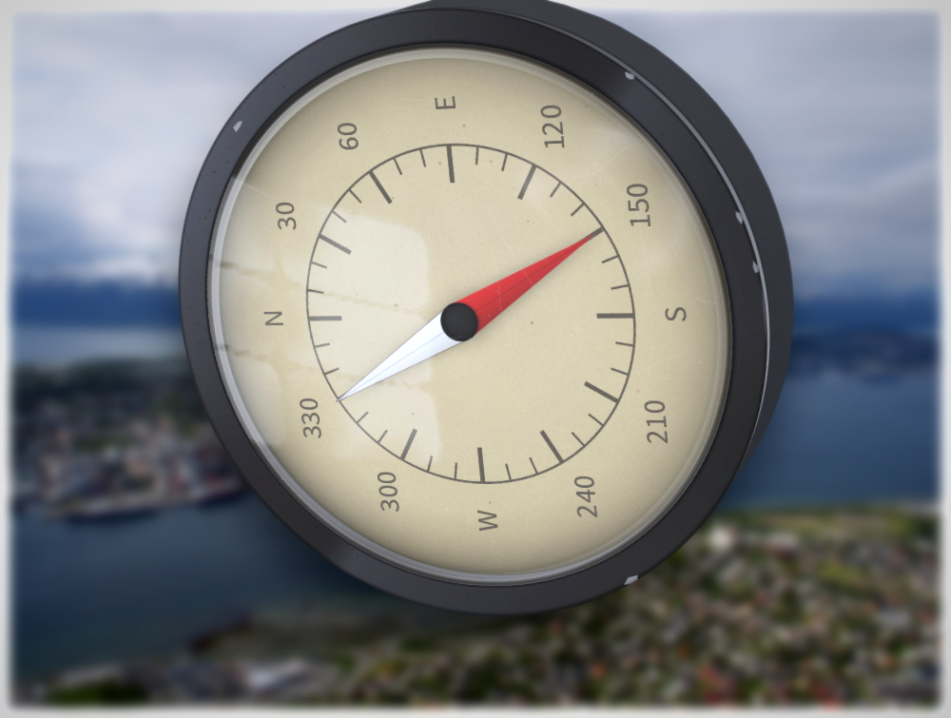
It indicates **150** °
